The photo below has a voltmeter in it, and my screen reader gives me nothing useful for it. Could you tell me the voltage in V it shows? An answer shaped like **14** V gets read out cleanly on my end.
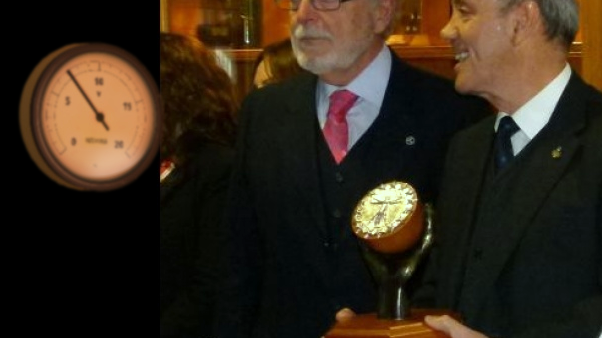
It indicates **7** V
